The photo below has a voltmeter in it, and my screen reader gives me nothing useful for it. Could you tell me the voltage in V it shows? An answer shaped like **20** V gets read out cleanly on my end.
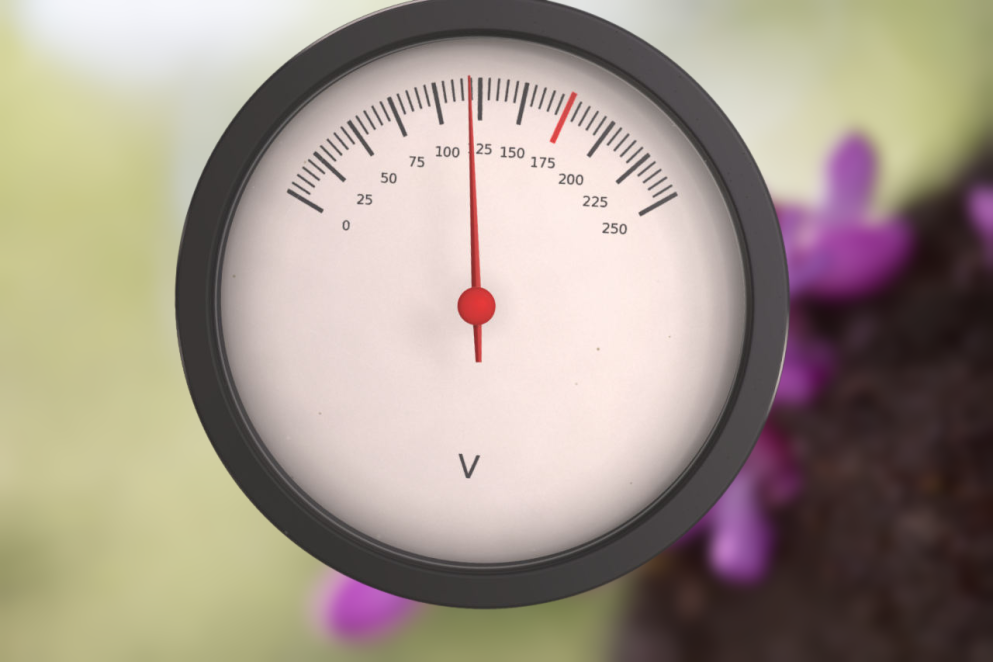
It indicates **120** V
